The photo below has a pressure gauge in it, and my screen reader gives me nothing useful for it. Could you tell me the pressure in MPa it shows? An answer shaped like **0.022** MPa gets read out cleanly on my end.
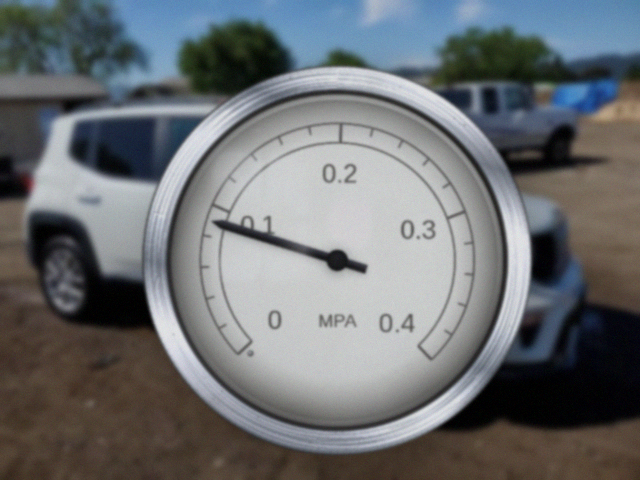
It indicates **0.09** MPa
